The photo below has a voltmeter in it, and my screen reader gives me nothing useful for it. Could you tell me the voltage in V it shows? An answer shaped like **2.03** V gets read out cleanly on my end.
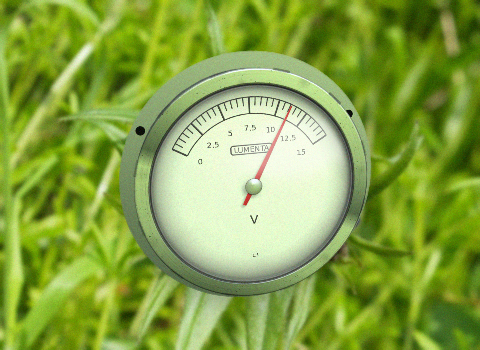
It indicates **11** V
